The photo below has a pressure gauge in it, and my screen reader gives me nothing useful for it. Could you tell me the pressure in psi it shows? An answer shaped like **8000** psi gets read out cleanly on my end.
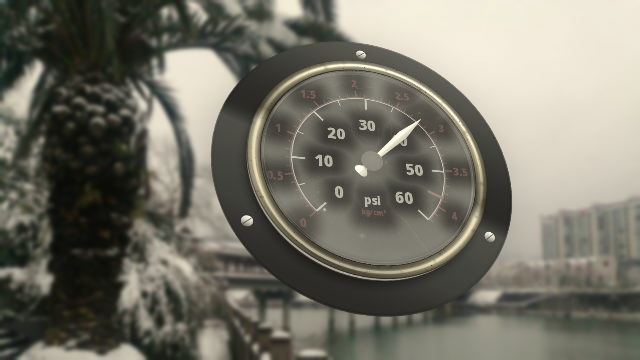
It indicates **40** psi
